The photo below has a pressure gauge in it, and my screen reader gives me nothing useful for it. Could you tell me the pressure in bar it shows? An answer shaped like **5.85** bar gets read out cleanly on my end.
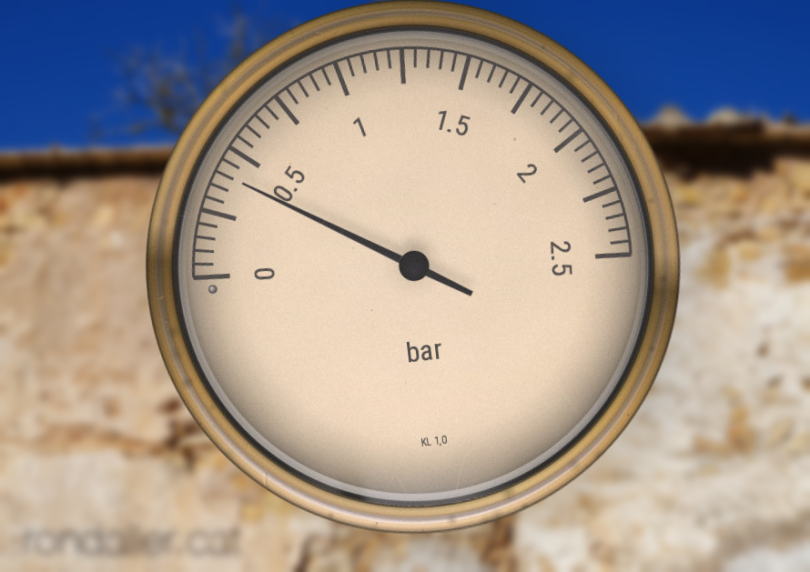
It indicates **0.4** bar
